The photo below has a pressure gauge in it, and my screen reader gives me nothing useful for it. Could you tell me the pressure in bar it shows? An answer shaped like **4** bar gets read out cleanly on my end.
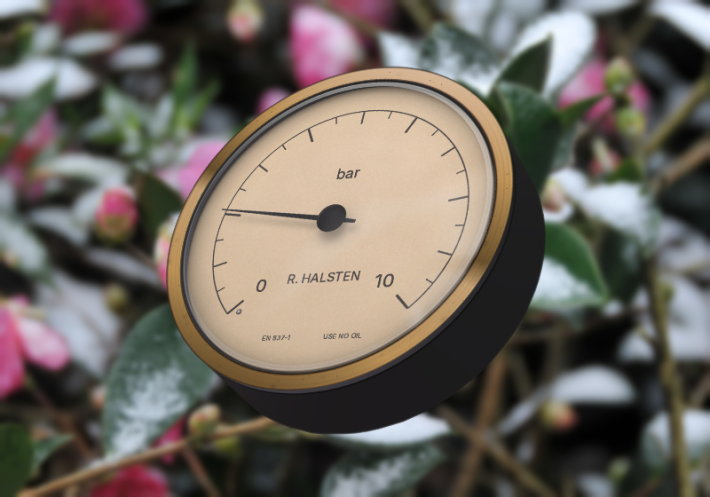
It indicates **2** bar
